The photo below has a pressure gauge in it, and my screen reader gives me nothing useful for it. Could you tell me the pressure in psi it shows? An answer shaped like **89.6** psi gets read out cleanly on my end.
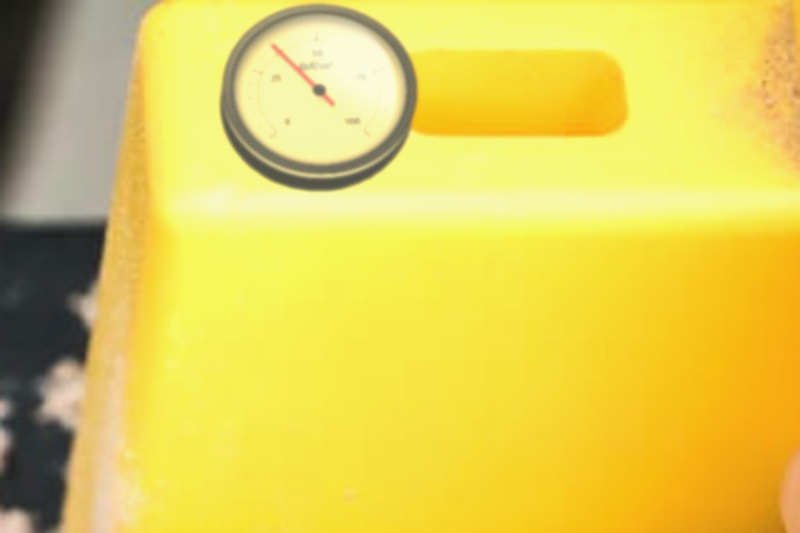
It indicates **35** psi
